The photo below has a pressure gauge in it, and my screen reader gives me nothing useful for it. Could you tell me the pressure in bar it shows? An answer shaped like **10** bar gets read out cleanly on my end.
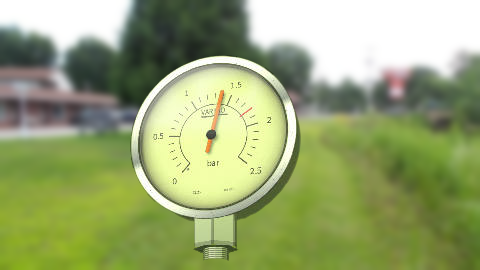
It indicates **1.4** bar
